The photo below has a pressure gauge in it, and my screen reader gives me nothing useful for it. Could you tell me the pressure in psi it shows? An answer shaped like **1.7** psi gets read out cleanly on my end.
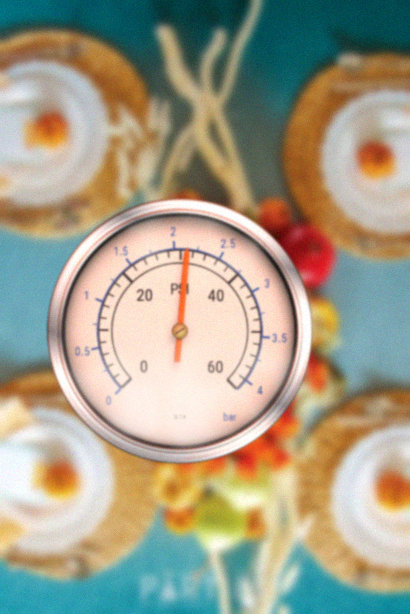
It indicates **31** psi
